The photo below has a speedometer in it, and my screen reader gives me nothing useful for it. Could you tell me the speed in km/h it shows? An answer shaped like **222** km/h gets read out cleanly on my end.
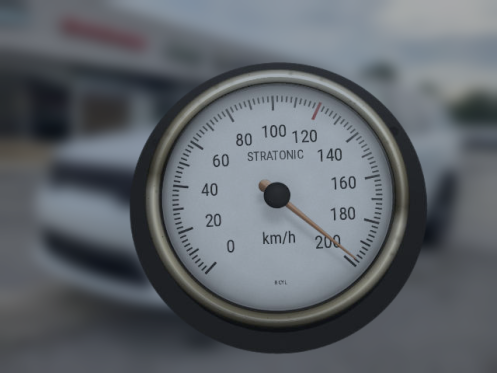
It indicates **198** km/h
